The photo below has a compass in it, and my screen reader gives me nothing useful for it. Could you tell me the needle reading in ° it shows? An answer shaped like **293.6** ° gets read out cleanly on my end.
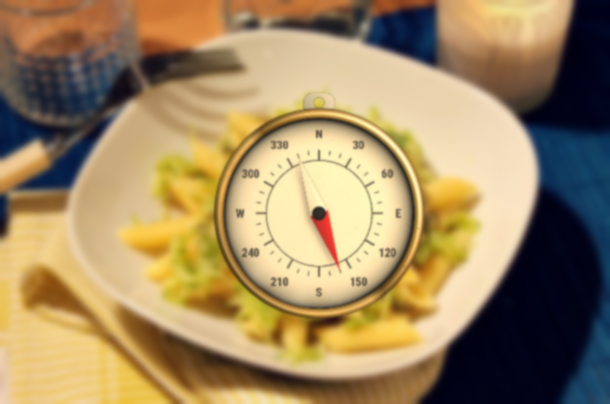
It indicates **160** °
